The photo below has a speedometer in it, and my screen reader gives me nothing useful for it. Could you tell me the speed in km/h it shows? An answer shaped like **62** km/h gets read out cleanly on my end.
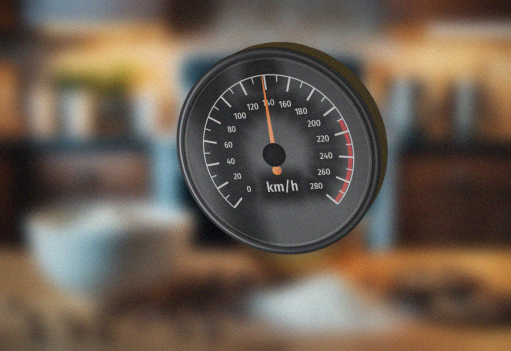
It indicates **140** km/h
